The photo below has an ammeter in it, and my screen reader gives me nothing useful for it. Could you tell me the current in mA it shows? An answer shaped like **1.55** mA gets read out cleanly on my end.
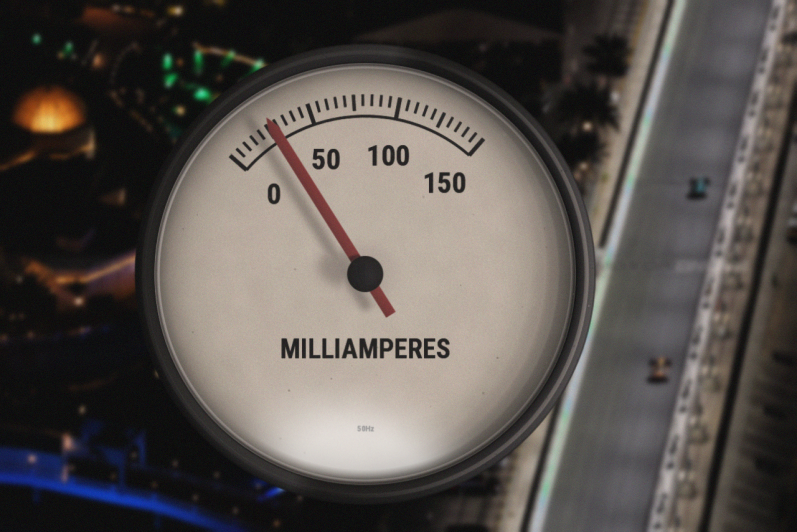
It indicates **27.5** mA
